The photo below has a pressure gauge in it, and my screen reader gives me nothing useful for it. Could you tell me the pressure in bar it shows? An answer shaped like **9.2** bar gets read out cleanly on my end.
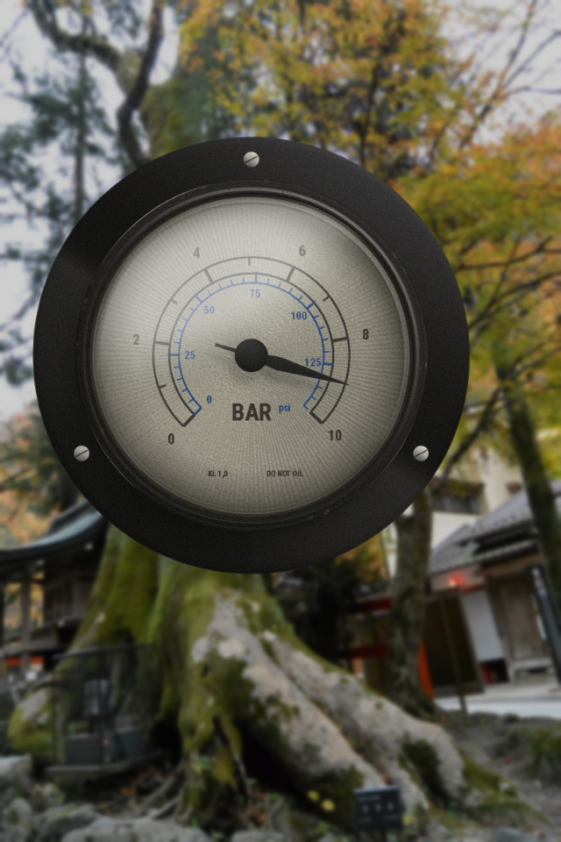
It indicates **9** bar
